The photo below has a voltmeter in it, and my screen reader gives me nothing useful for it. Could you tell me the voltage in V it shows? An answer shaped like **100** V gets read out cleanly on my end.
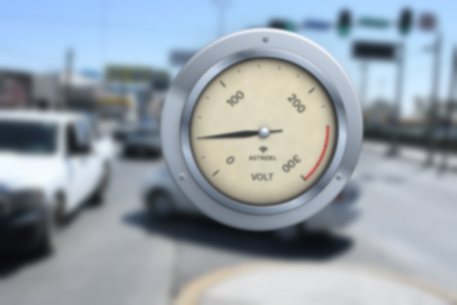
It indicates **40** V
